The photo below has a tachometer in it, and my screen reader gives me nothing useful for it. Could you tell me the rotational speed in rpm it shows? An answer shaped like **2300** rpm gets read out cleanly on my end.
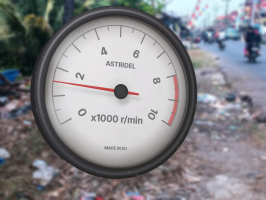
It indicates **1500** rpm
